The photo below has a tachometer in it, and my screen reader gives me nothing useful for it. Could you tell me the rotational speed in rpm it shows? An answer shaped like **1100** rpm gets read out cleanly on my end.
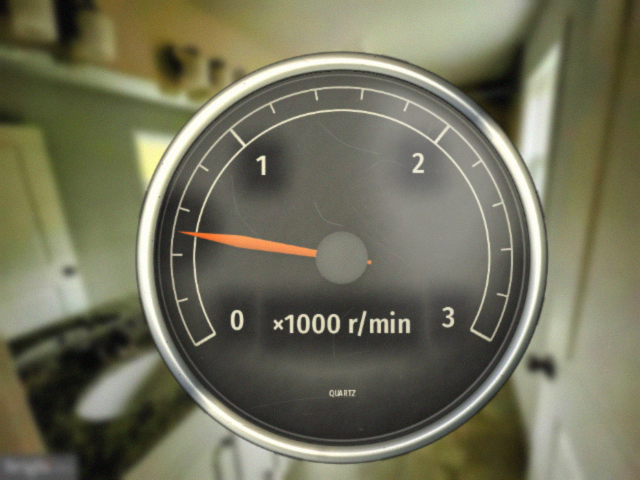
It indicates **500** rpm
